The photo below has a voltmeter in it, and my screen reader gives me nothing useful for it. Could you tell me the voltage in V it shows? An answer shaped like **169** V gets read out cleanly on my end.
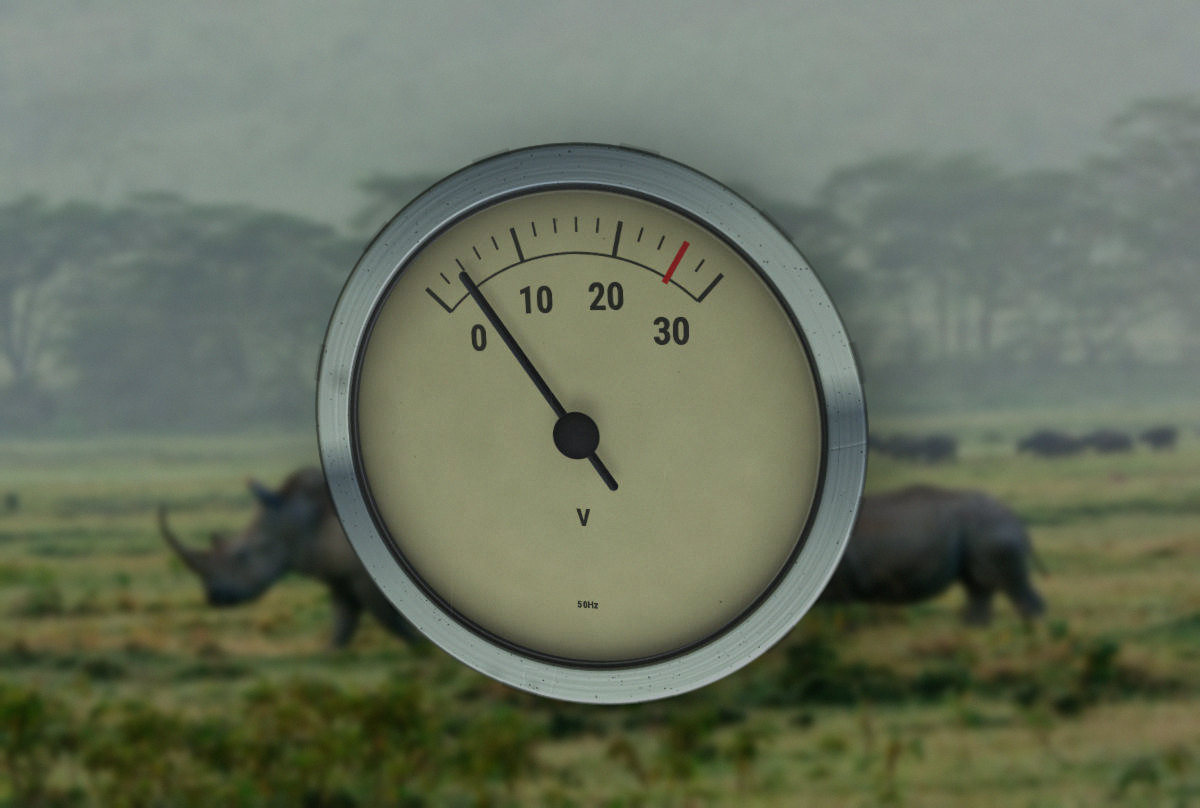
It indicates **4** V
